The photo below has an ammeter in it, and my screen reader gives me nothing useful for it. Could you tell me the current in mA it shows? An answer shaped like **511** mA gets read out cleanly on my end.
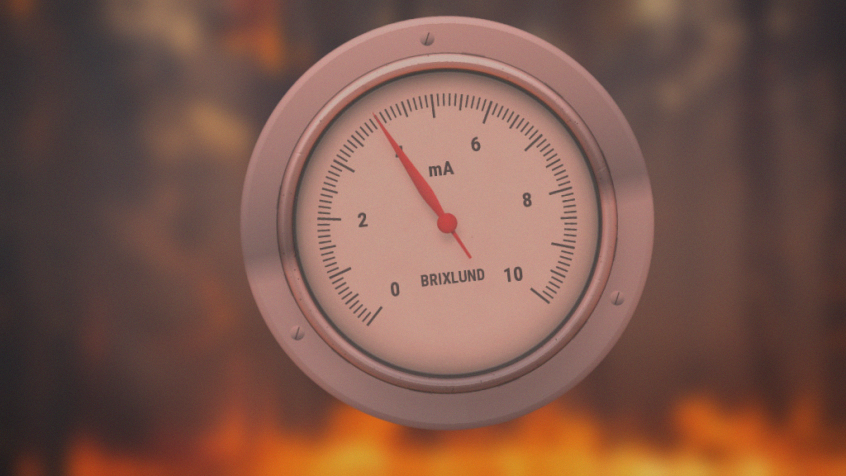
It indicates **4** mA
